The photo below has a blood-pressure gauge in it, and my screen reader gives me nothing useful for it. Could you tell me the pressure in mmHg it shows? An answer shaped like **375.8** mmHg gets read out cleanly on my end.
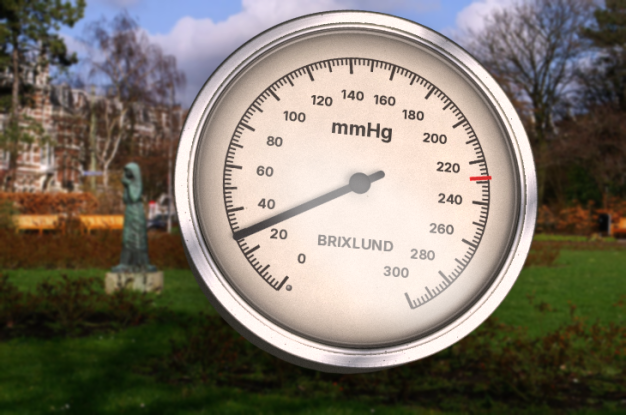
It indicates **28** mmHg
